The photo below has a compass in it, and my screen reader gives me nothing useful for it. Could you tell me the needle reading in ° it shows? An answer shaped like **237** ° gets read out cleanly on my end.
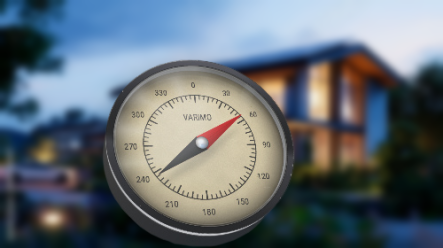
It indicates **55** °
